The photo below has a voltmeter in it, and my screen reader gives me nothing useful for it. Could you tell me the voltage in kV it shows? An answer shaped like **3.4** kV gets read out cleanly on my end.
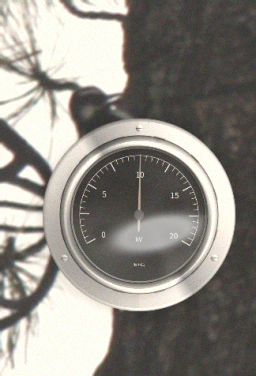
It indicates **10** kV
